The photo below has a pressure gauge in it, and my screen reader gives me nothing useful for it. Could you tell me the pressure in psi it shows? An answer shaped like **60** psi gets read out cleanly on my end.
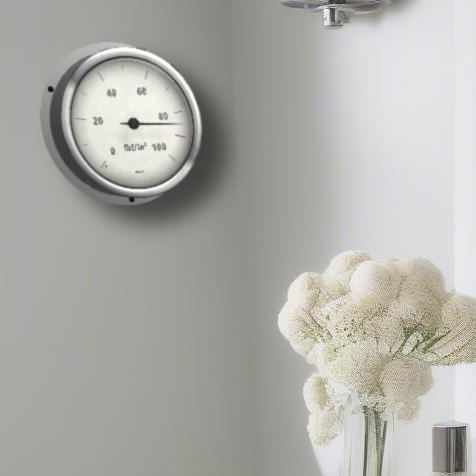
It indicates **85** psi
